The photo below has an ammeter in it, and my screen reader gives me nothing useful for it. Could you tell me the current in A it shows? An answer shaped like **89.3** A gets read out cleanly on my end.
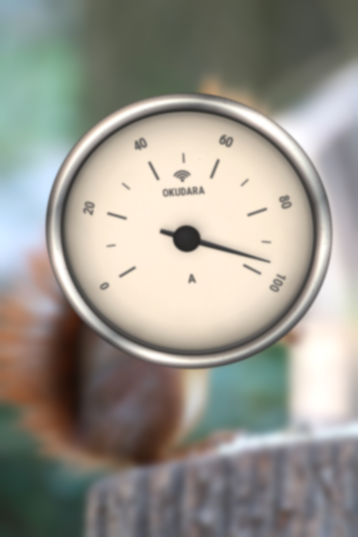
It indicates **95** A
